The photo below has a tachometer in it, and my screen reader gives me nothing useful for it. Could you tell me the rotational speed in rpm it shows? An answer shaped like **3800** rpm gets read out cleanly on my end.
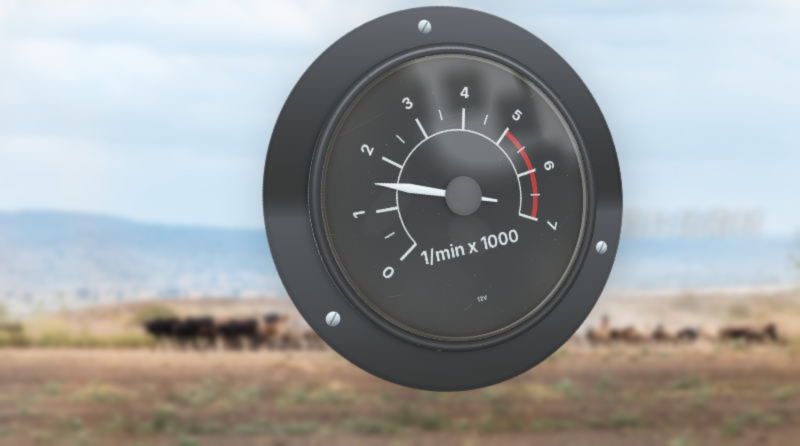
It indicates **1500** rpm
